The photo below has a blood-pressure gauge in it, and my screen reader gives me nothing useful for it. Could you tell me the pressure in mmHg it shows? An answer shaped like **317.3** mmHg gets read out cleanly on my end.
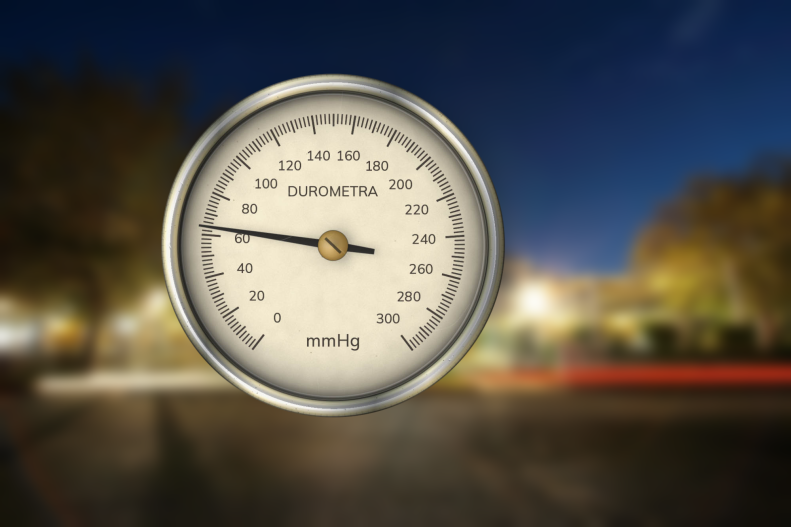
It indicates **64** mmHg
